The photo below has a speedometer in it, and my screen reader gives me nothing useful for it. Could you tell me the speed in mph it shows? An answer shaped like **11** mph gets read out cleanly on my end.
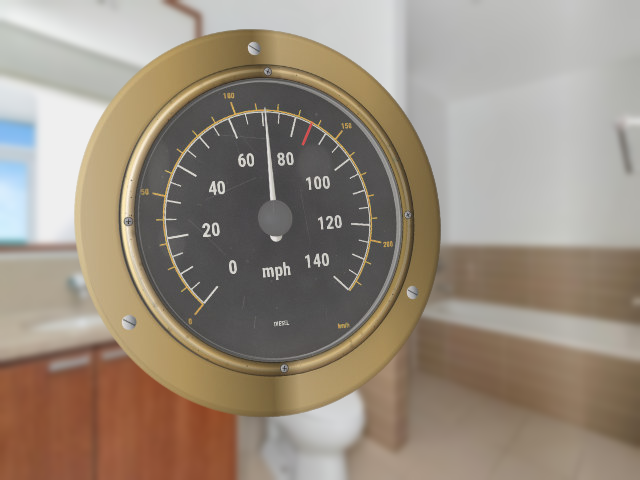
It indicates **70** mph
